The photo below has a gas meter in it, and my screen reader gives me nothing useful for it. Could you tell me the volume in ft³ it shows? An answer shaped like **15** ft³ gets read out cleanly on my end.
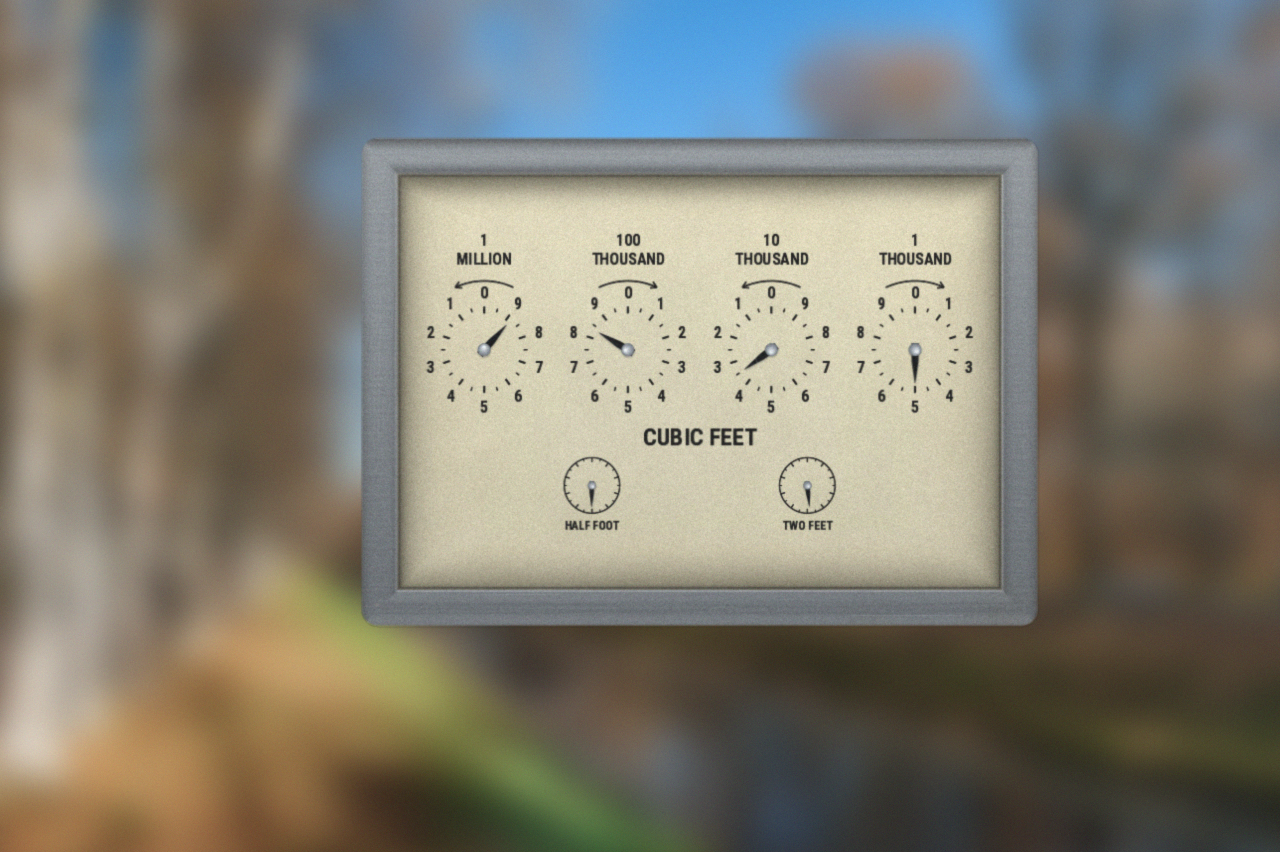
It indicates **883500** ft³
